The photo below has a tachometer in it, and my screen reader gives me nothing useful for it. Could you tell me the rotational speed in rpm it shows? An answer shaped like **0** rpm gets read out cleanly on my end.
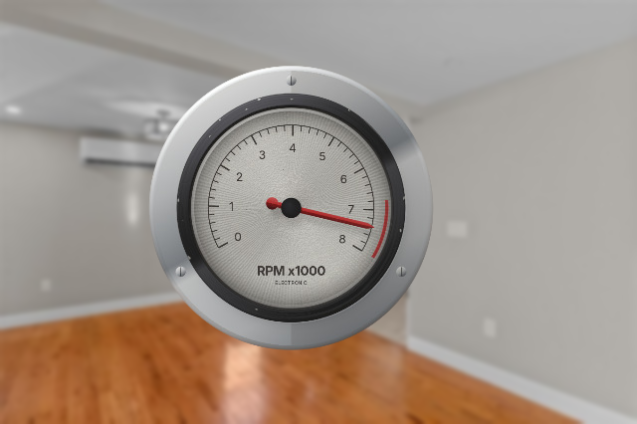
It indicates **7400** rpm
